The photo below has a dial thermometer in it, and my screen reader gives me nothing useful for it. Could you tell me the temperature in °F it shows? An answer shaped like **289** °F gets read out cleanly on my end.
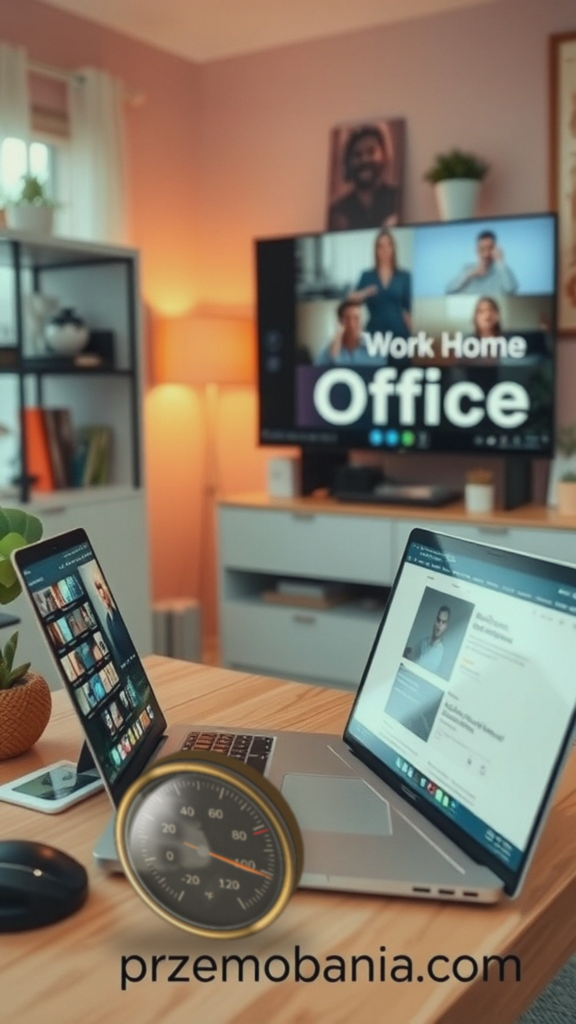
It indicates **100** °F
